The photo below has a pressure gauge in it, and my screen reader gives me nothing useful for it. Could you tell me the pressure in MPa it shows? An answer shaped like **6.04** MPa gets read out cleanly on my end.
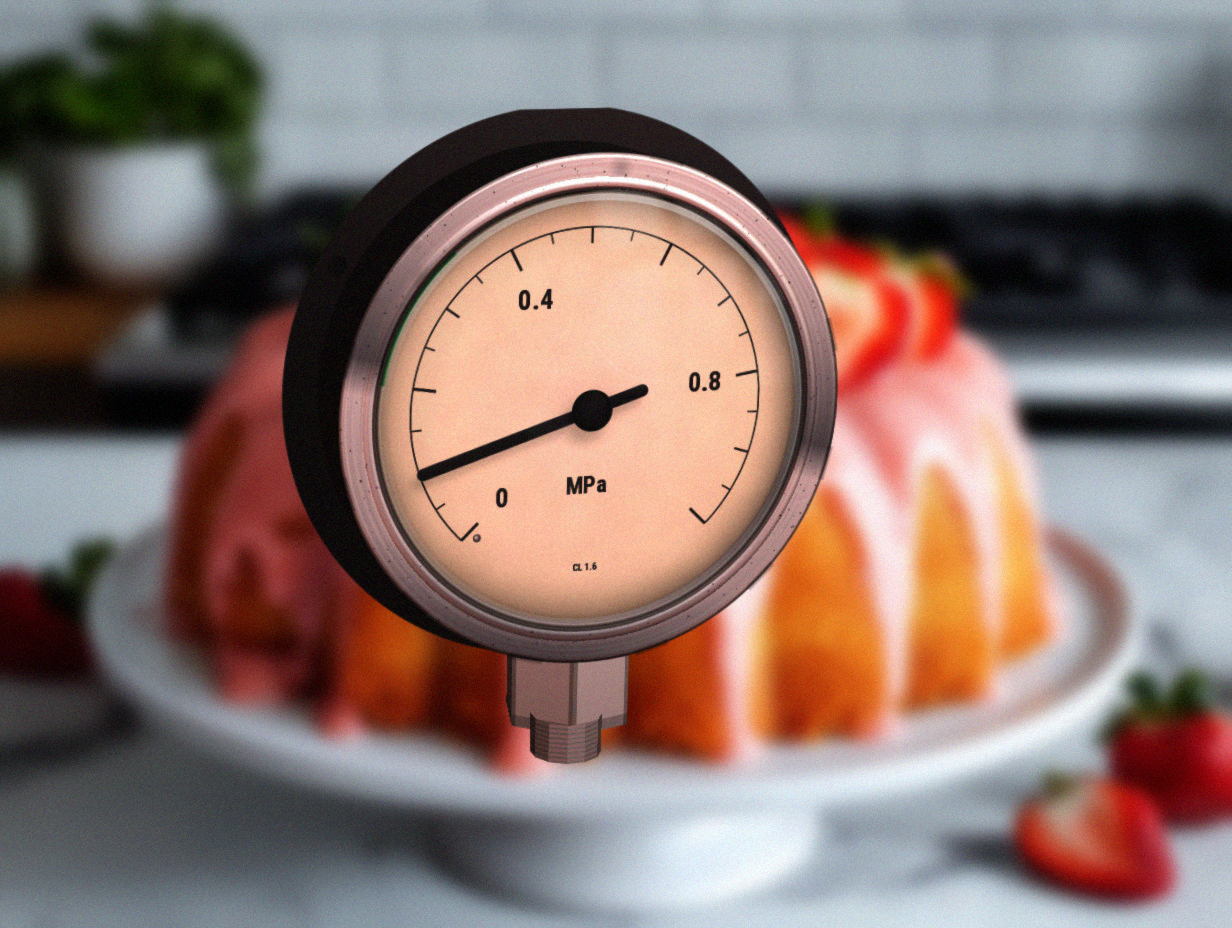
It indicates **0.1** MPa
